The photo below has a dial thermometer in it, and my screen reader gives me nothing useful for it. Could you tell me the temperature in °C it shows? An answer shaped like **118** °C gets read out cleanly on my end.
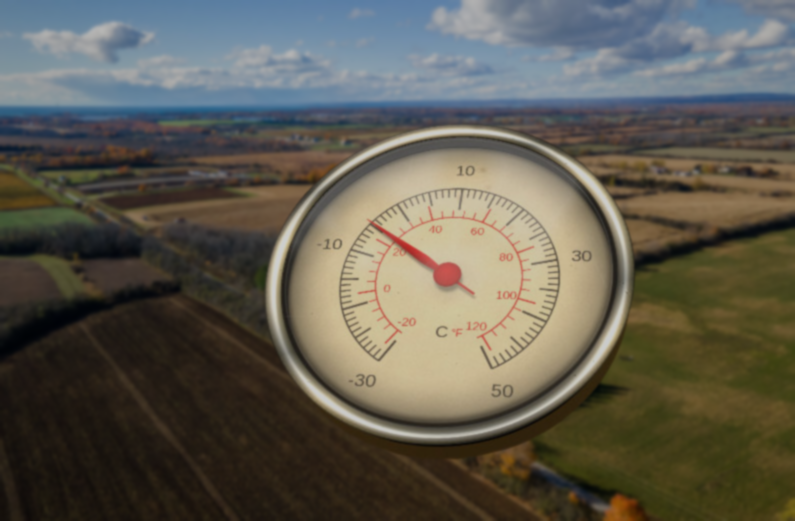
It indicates **-5** °C
